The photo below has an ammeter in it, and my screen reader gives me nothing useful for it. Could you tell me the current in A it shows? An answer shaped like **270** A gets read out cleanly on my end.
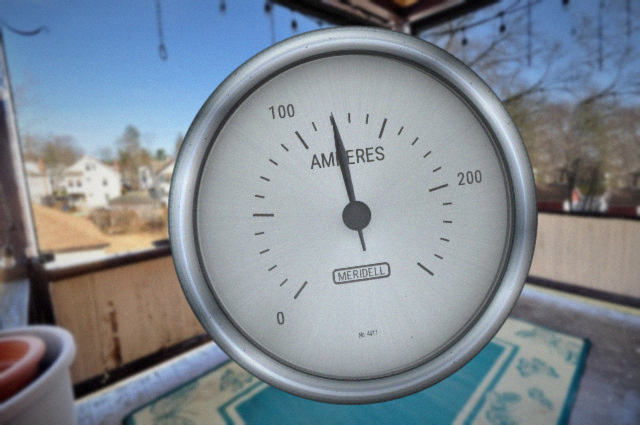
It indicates **120** A
